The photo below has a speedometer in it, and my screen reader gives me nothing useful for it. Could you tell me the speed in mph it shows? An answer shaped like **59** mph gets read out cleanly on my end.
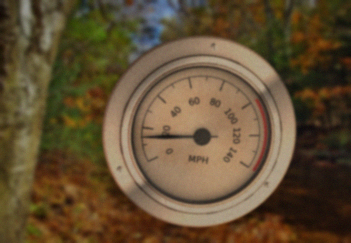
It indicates **15** mph
